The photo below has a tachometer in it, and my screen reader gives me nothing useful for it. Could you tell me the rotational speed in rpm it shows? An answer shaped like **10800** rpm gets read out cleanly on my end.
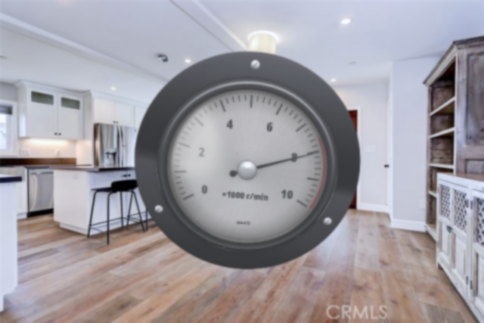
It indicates **8000** rpm
